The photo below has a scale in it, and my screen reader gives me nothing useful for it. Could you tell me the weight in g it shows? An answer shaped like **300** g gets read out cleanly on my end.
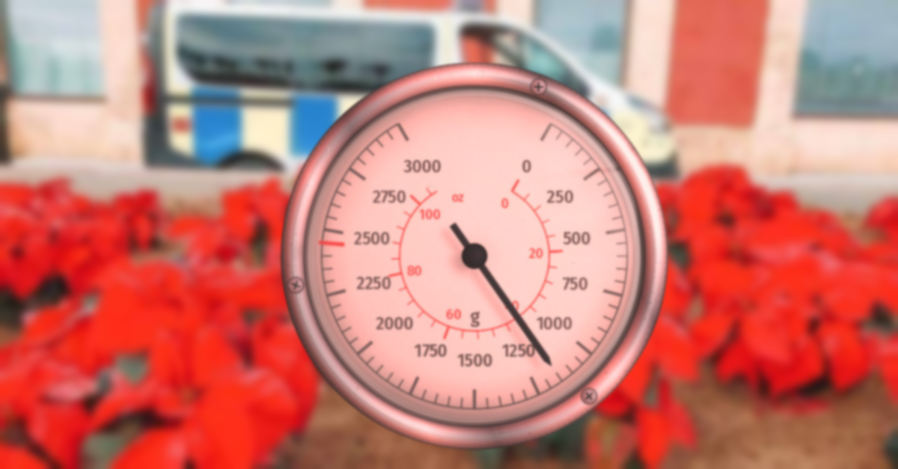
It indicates **1150** g
